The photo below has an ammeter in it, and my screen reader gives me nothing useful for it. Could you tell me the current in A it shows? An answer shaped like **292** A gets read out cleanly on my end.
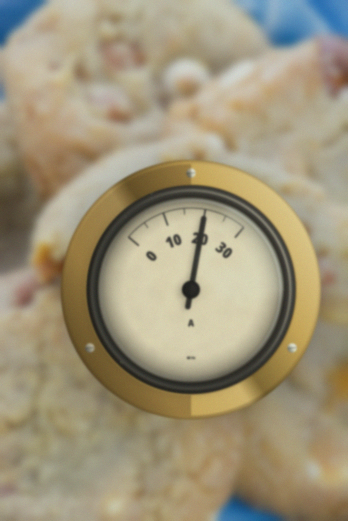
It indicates **20** A
